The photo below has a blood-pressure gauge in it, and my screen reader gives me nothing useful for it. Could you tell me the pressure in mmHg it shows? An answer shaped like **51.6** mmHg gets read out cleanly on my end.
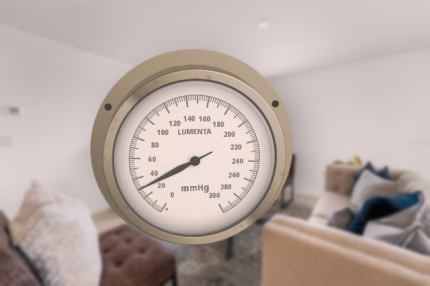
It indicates **30** mmHg
